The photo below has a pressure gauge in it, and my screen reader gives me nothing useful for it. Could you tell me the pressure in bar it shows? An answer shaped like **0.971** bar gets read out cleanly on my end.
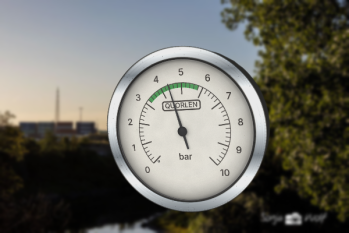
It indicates **4.4** bar
